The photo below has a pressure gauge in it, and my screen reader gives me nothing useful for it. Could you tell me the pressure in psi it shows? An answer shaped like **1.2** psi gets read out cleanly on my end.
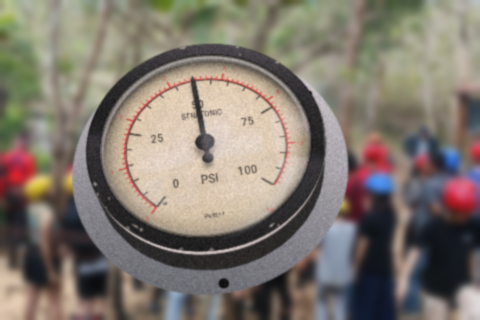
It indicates **50** psi
